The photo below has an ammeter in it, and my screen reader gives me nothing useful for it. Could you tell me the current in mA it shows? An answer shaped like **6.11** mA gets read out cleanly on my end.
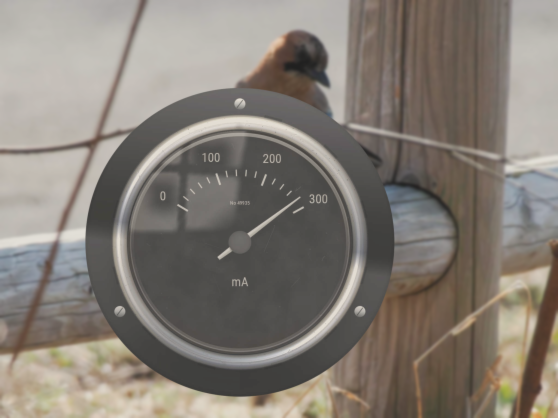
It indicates **280** mA
